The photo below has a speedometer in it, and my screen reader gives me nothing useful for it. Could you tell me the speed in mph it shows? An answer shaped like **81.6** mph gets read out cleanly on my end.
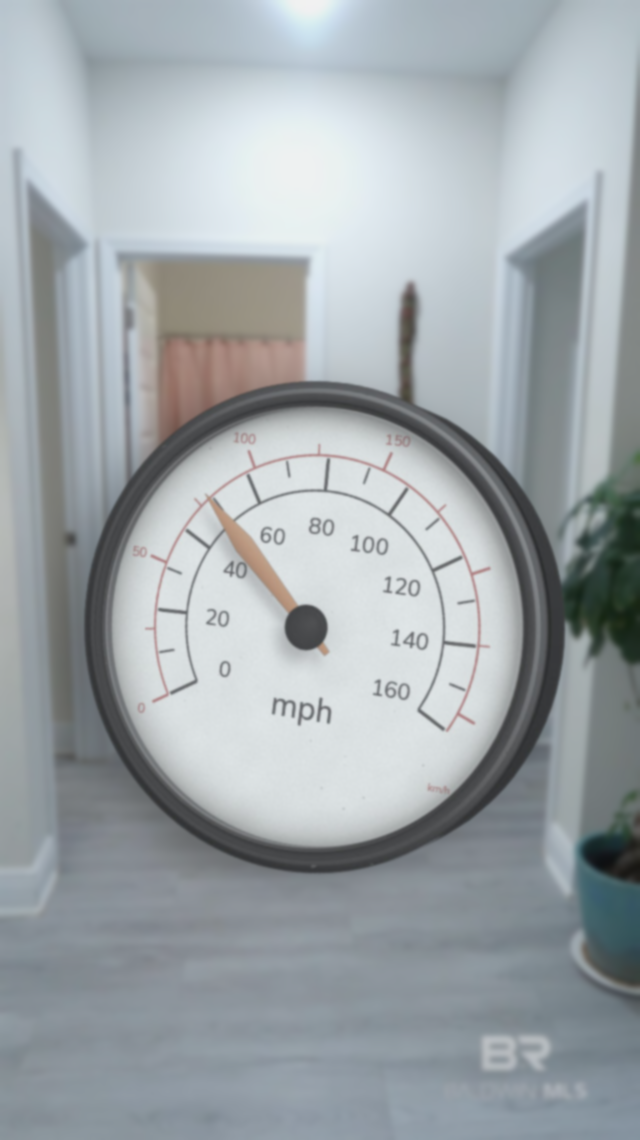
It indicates **50** mph
